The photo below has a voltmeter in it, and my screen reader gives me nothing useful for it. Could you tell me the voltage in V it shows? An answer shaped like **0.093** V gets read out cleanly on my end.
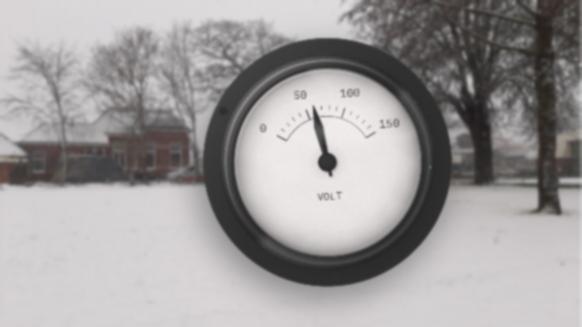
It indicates **60** V
